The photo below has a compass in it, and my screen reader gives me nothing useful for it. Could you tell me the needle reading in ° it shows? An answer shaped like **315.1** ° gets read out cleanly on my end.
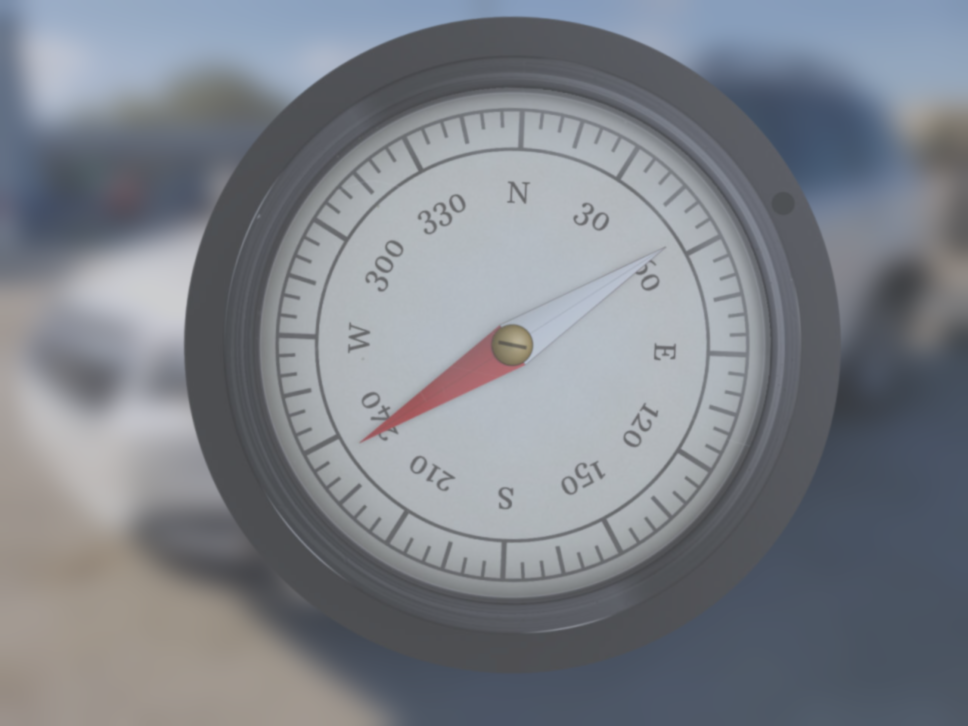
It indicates **235** °
